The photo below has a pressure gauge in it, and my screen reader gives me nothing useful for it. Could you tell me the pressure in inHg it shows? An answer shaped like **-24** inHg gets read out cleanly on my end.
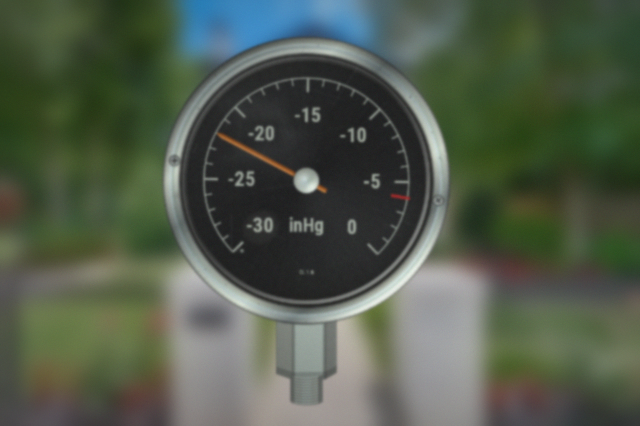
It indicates **-22** inHg
